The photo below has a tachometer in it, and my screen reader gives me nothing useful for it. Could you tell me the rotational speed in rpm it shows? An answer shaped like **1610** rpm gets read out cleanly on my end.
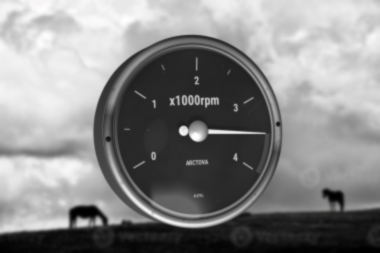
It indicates **3500** rpm
